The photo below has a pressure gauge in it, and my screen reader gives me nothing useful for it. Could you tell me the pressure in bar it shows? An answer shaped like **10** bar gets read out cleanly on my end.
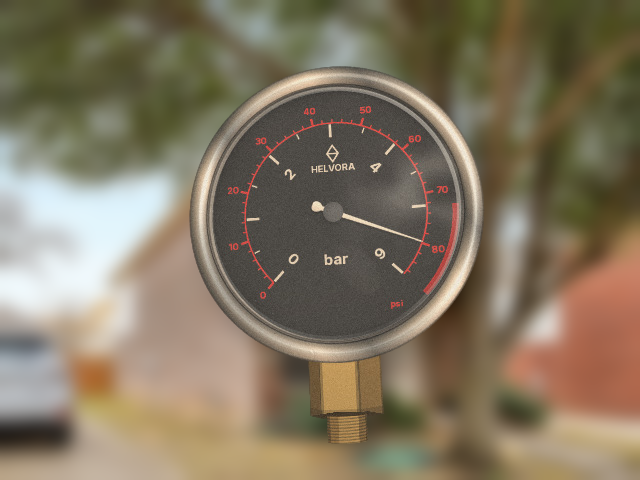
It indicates **5.5** bar
